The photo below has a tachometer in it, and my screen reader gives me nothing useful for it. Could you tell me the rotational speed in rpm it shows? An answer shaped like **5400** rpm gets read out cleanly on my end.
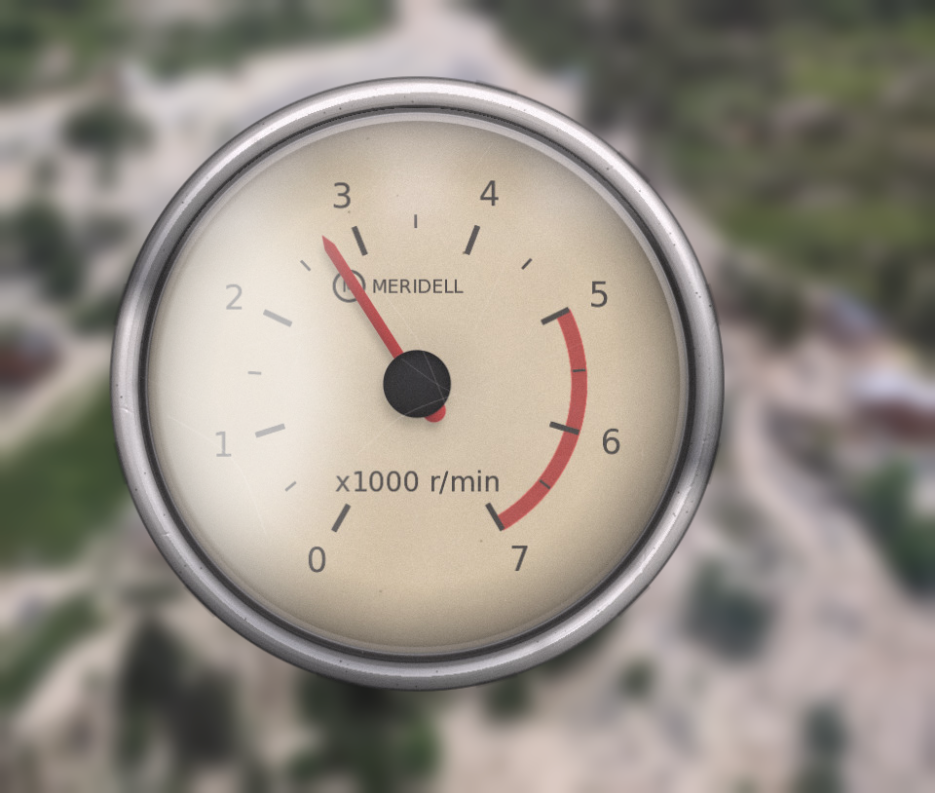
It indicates **2750** rpm
